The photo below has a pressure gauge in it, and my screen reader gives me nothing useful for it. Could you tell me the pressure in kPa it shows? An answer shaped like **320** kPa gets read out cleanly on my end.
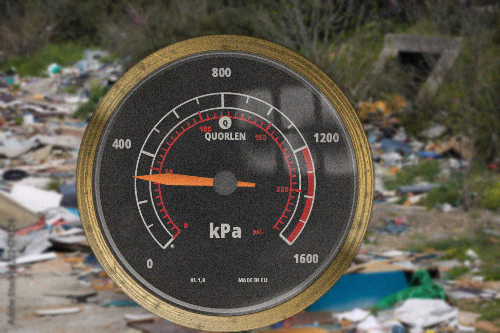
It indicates **300** kPa
